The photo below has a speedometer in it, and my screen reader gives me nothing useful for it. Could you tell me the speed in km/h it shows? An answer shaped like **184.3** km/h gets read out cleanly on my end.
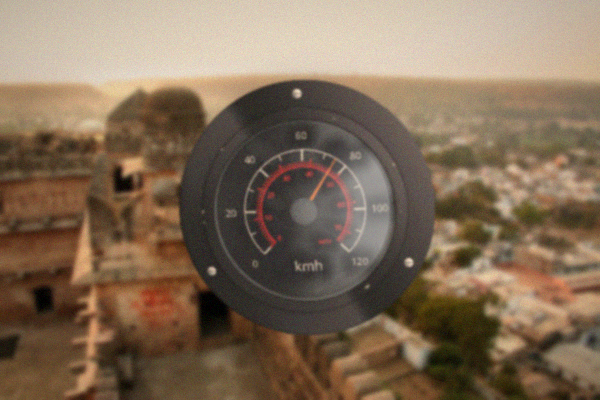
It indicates **75** km/h
